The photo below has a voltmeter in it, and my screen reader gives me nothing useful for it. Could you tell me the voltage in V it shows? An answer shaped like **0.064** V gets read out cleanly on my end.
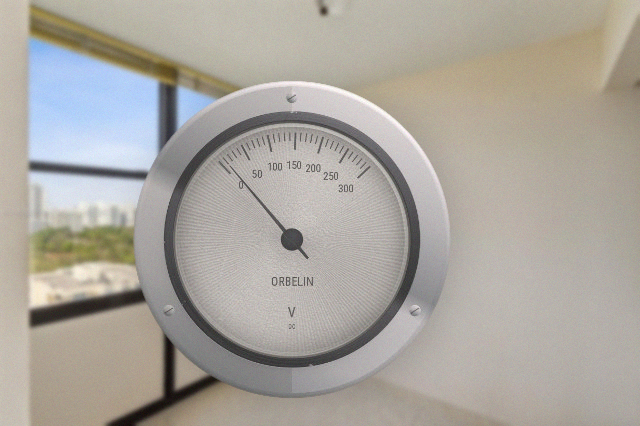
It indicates **10** V
